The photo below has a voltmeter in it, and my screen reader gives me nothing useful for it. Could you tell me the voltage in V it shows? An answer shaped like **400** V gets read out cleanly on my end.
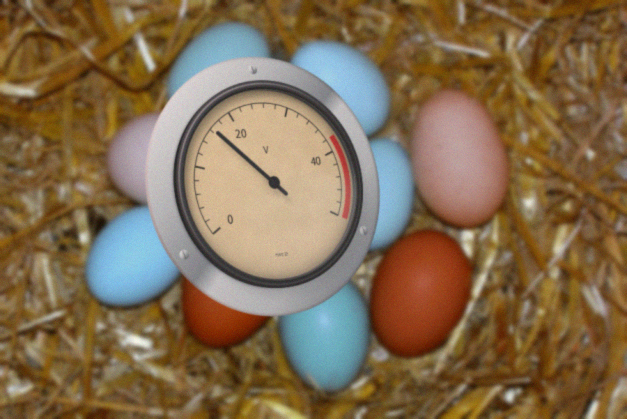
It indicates **16** V
